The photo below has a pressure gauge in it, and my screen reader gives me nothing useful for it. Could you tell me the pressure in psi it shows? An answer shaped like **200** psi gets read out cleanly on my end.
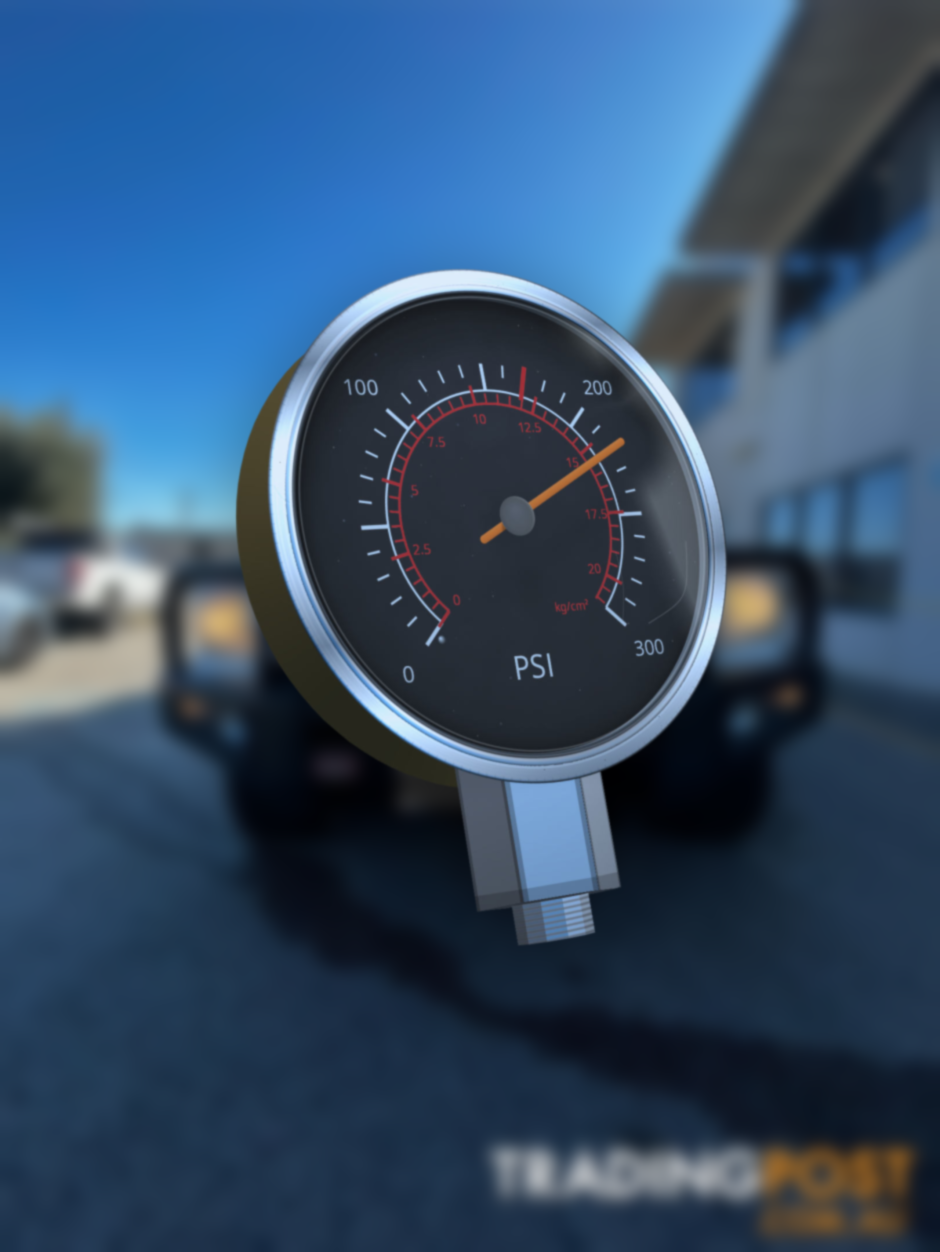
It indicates **220** psi
